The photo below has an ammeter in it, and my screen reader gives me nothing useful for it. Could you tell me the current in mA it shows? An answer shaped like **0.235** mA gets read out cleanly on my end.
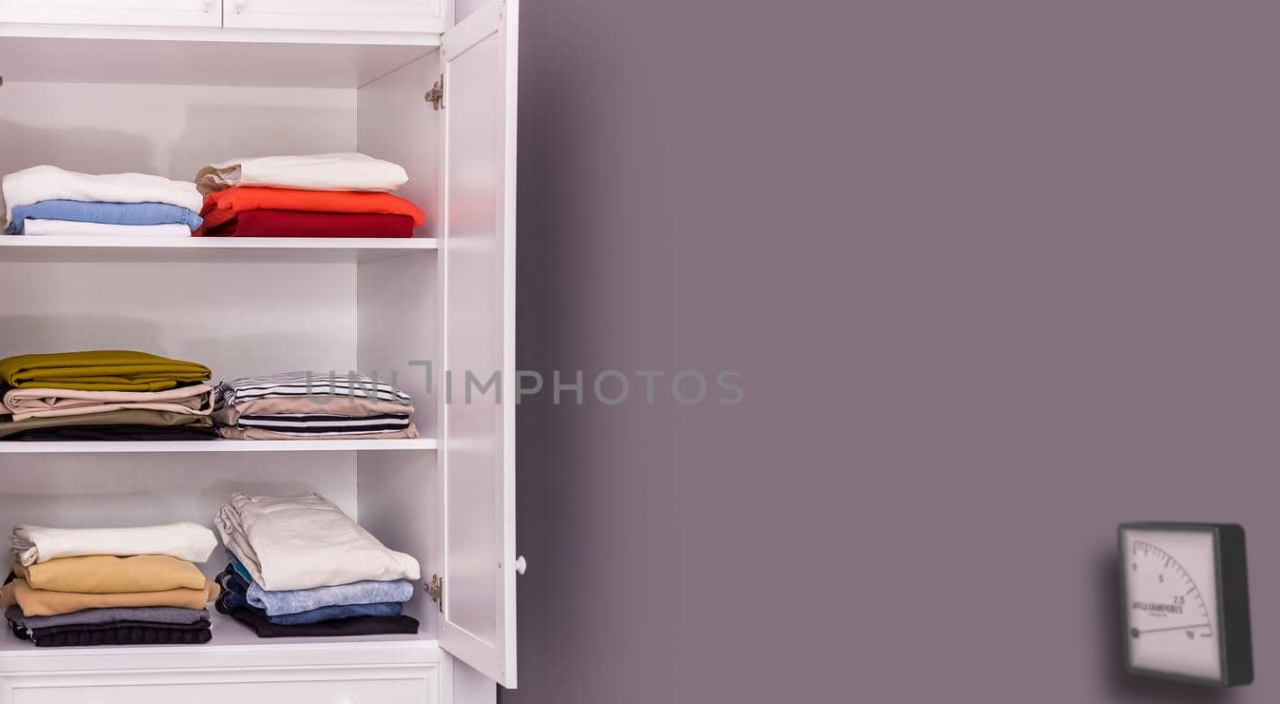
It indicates **9.5** mA
